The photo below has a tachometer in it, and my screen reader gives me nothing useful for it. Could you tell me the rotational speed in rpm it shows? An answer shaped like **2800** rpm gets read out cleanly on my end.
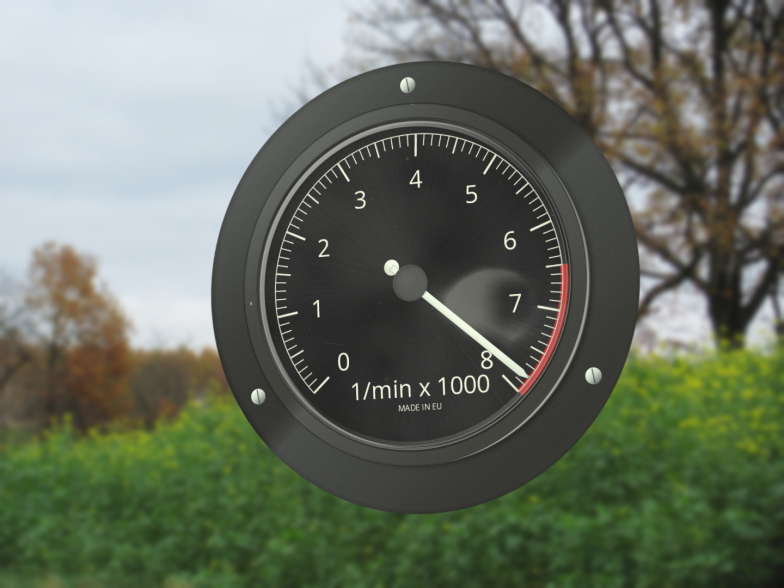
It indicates **7800** rpm
